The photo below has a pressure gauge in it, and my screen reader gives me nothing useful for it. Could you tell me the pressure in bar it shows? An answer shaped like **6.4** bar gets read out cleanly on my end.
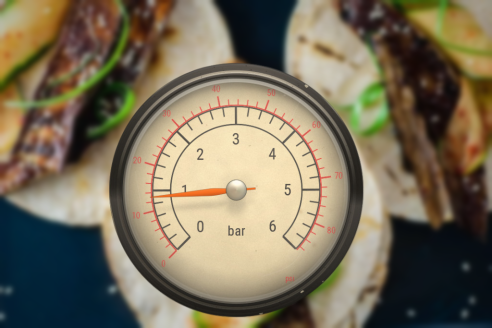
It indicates **0.9** bar
